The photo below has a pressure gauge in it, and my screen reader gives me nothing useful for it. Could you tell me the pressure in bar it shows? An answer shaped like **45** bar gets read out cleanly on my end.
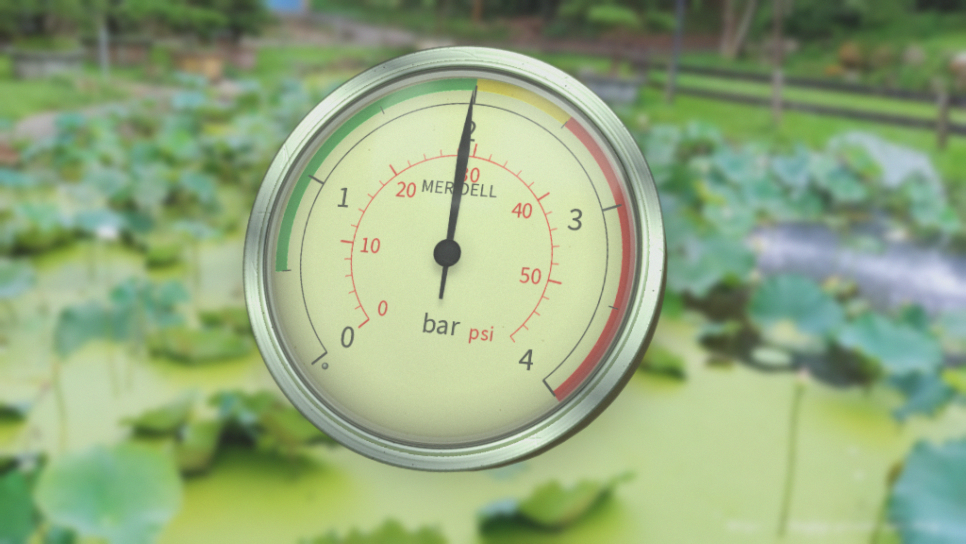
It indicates **2** bar
